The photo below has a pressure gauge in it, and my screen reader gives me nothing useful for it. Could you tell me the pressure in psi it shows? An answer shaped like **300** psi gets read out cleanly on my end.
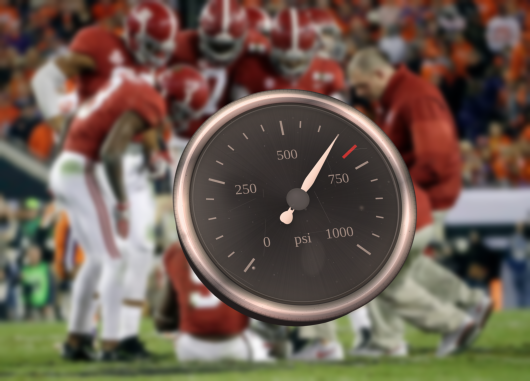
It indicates **650** psi
